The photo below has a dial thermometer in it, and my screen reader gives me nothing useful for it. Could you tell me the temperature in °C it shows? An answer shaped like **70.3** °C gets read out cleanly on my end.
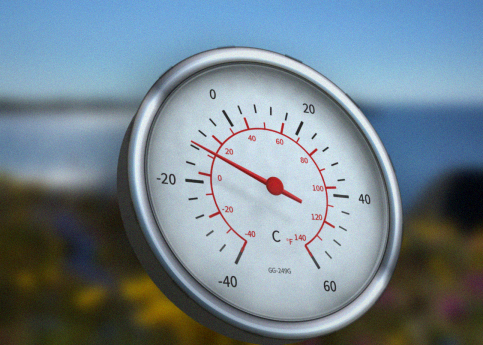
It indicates **-12** °C
